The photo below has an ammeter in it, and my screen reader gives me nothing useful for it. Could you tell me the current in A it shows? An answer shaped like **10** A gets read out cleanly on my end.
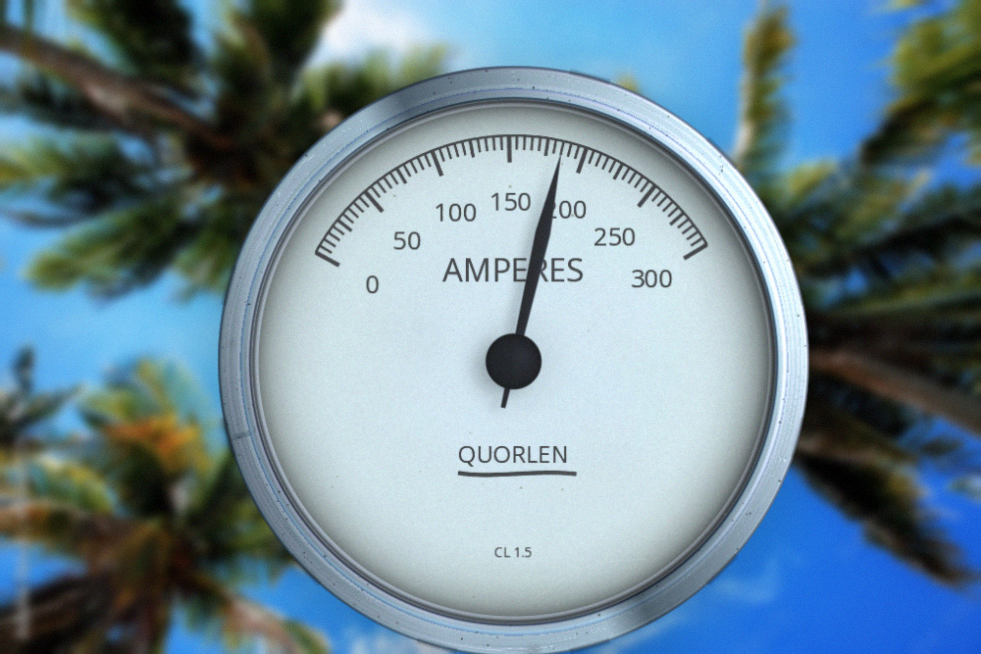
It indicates **185** A
